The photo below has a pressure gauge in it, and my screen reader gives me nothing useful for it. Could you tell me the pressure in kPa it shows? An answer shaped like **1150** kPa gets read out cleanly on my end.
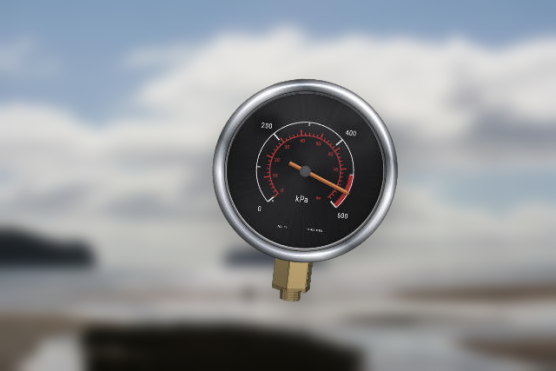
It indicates **550** kPa
